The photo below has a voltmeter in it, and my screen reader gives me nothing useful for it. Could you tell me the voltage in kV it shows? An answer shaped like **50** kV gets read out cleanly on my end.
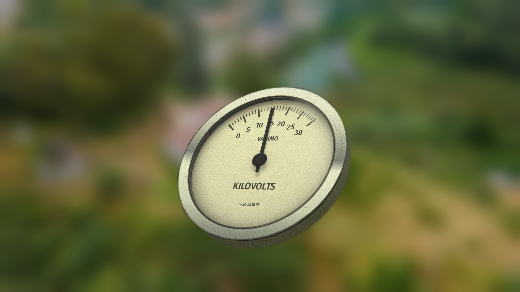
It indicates **15** kV
